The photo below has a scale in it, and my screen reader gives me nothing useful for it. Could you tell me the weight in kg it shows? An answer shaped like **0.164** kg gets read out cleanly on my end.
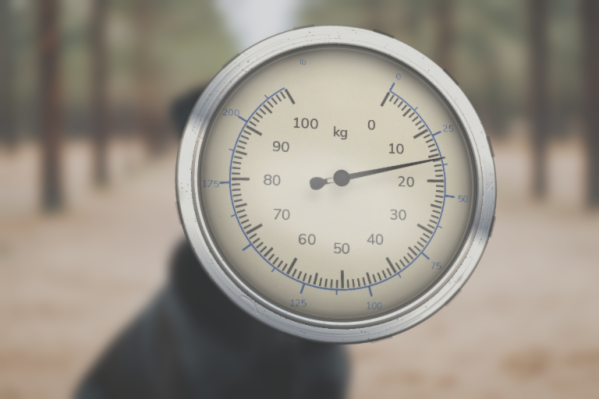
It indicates **16** kg
